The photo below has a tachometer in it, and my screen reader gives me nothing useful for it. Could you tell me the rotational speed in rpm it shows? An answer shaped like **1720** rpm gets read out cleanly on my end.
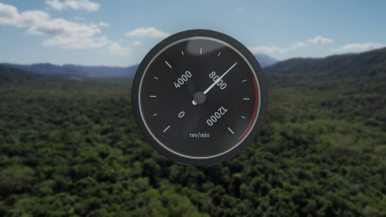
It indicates **8000** rpm
